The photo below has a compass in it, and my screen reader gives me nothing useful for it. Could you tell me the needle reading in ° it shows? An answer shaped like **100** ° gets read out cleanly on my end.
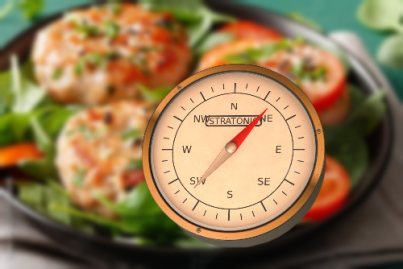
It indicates **40** °
